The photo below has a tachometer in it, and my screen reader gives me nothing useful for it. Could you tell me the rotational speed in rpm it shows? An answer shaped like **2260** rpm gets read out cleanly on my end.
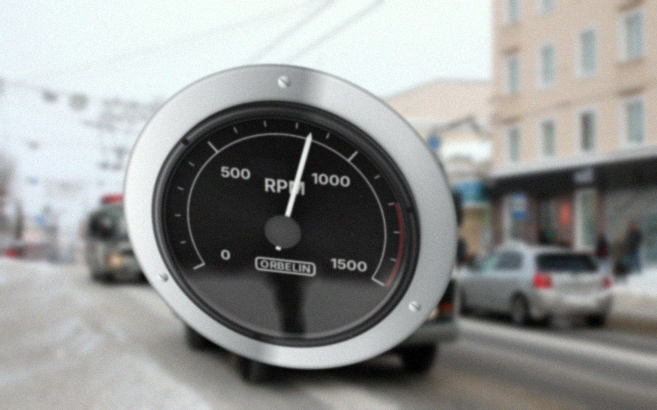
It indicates **850** rpm
